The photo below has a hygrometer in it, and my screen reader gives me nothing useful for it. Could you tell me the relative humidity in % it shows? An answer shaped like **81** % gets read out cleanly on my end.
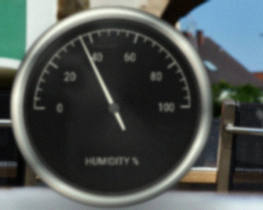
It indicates **36** %
